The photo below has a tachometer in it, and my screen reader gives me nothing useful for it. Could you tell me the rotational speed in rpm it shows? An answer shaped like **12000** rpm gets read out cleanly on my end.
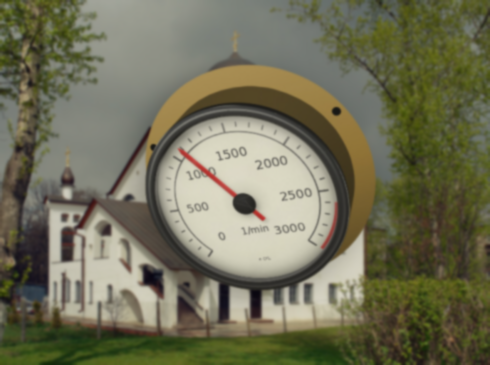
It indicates **1100** rpm
